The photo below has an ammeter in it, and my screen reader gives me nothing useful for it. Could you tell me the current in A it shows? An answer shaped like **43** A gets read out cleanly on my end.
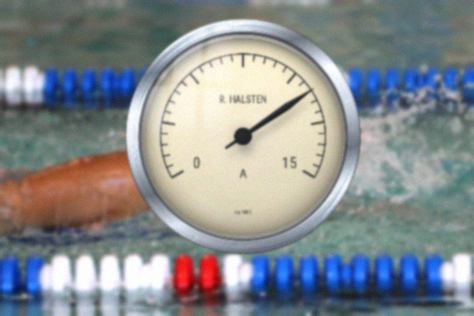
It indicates **11** A
